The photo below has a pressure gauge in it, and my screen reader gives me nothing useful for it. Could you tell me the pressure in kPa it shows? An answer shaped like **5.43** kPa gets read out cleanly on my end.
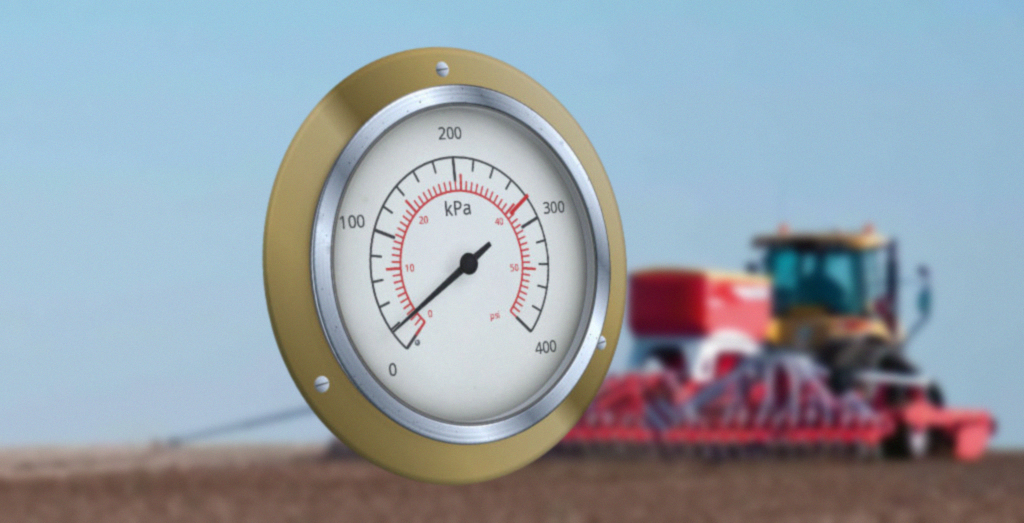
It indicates **20** kPa
